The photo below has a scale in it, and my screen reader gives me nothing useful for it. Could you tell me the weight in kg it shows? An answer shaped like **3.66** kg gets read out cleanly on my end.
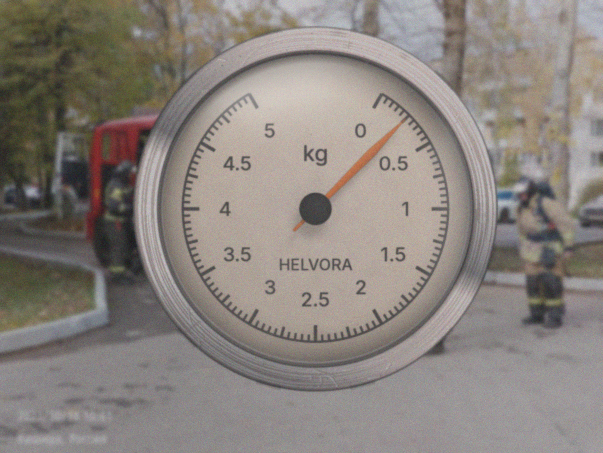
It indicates **0.25** kg
